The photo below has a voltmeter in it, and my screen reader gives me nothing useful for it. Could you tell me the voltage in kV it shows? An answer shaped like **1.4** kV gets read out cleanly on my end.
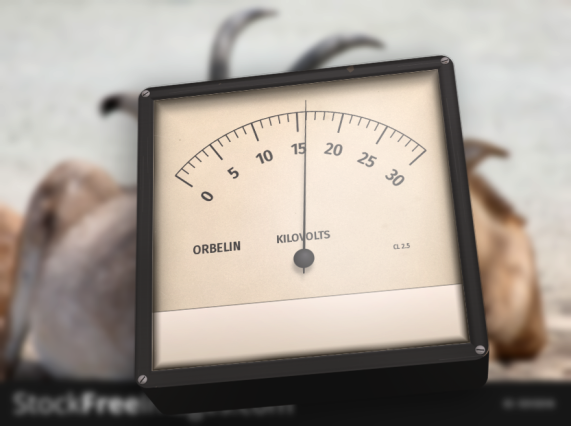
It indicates **16** kV
